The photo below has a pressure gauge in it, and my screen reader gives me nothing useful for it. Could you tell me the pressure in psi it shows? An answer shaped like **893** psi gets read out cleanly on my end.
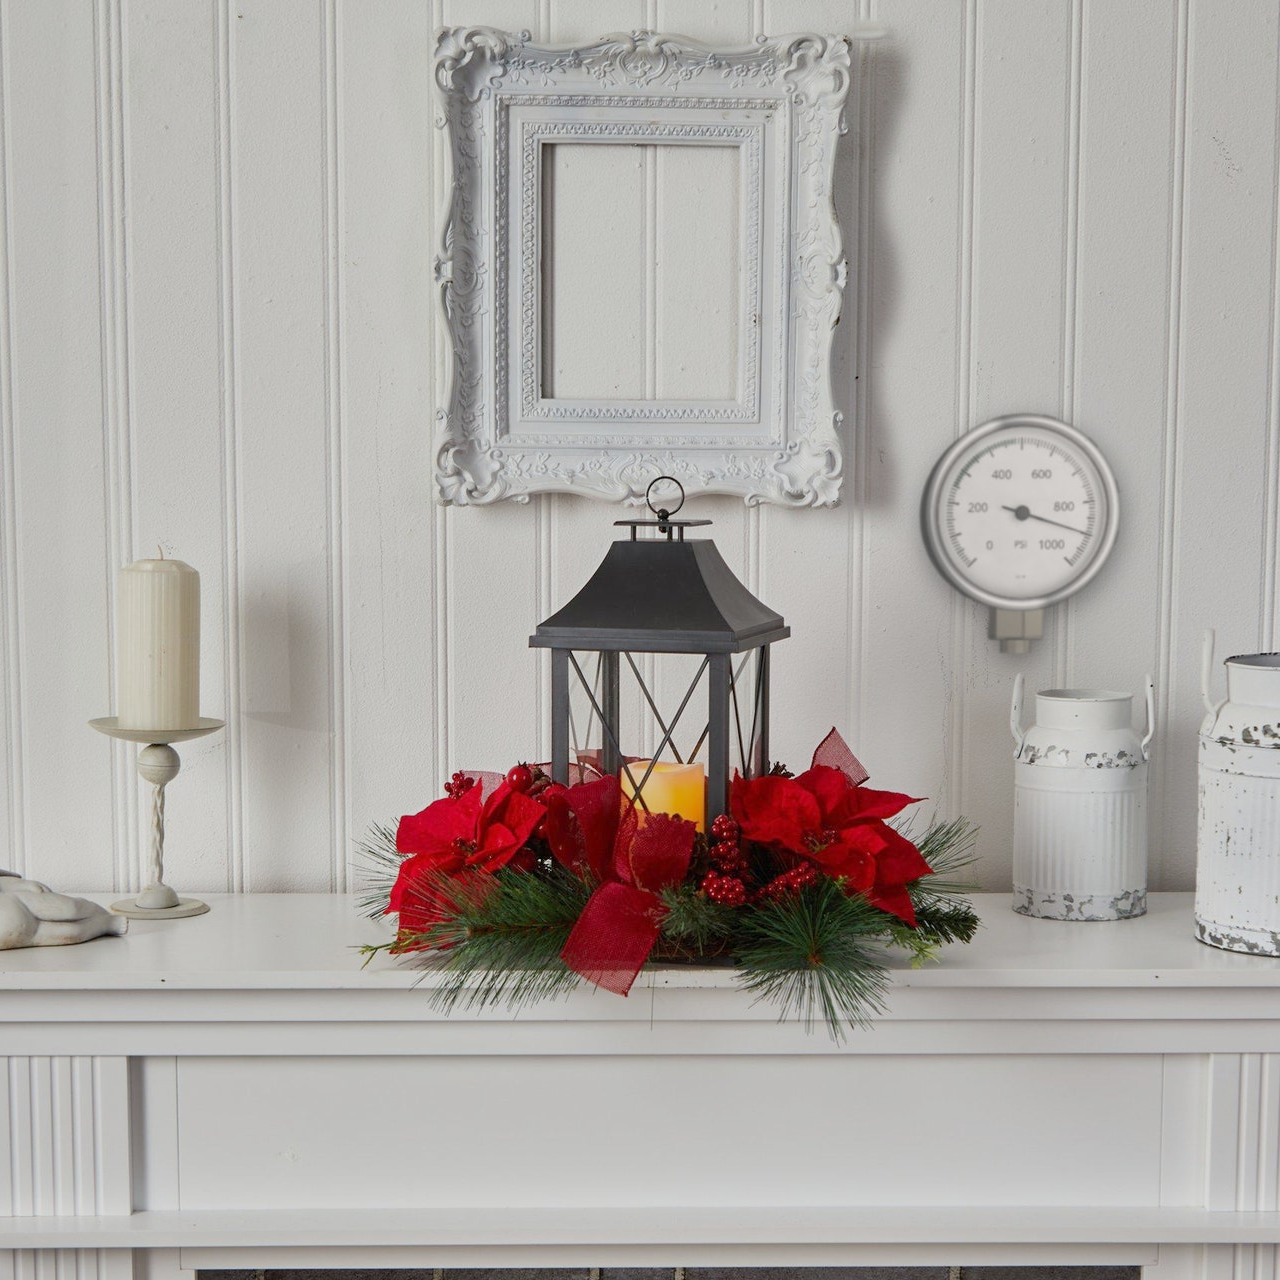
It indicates **900** psi
